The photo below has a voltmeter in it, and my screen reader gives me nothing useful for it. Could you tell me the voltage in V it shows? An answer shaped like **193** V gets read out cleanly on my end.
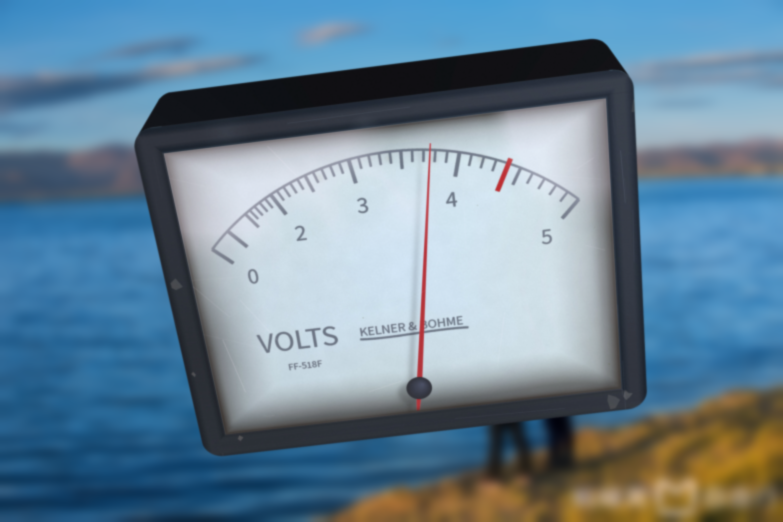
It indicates **3.75** V
